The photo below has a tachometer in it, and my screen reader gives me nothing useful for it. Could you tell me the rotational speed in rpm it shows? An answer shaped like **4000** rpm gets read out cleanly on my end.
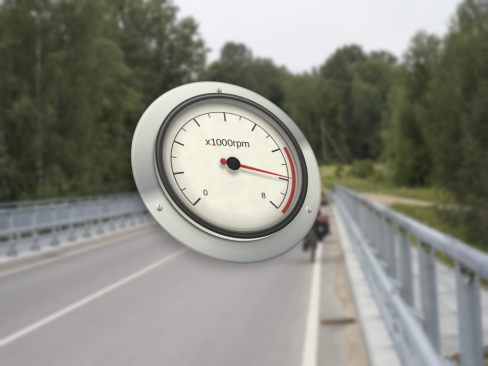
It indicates **7000** rpm
